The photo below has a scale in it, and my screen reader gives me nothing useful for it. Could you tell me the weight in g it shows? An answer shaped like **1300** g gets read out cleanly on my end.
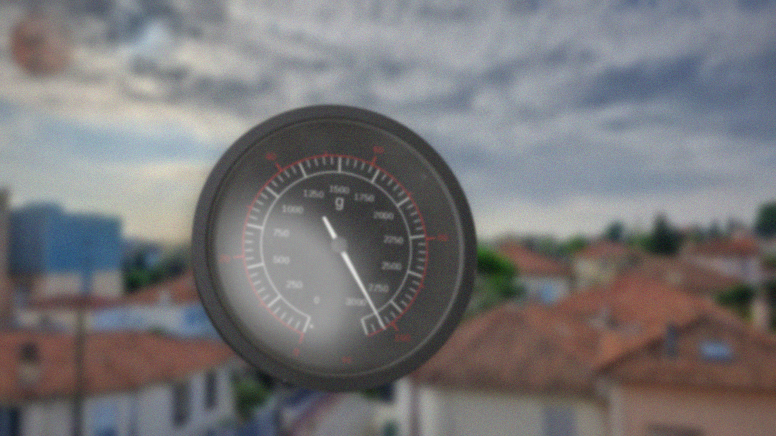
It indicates **2900** g
